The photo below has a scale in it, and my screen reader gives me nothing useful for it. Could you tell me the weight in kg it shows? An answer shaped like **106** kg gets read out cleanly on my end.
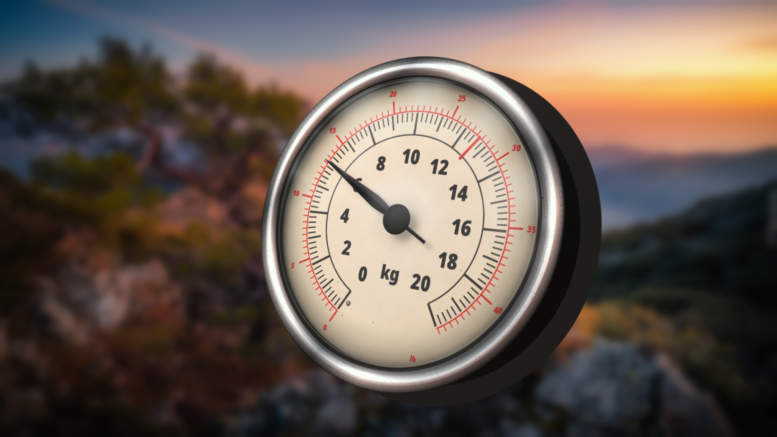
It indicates **6** kg
